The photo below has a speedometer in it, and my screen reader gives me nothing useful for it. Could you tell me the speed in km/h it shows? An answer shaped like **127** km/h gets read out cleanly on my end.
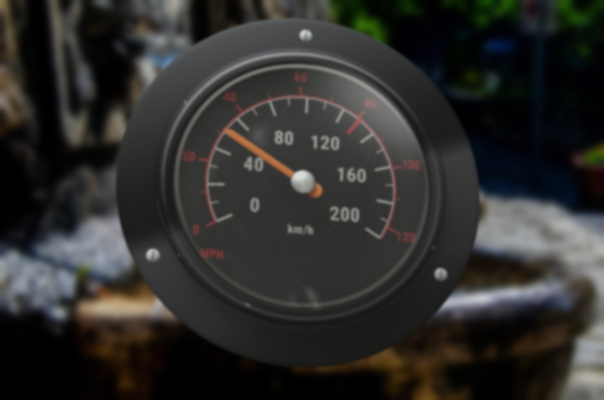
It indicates **50** km/h
